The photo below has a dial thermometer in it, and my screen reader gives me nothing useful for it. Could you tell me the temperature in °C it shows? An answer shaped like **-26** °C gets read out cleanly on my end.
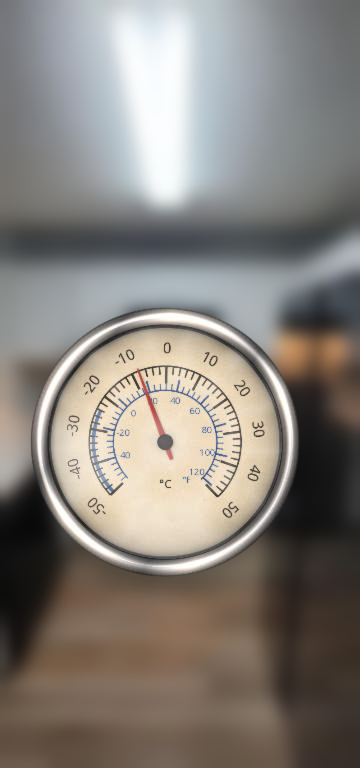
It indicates **-8** °C
